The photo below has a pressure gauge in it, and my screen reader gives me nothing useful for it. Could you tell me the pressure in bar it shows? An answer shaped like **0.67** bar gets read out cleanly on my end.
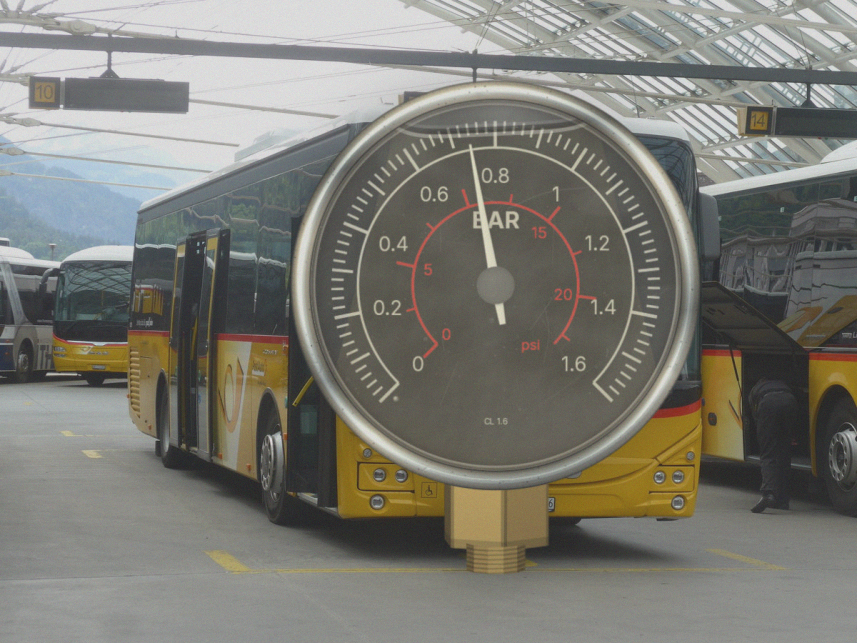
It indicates **0.74** bar
